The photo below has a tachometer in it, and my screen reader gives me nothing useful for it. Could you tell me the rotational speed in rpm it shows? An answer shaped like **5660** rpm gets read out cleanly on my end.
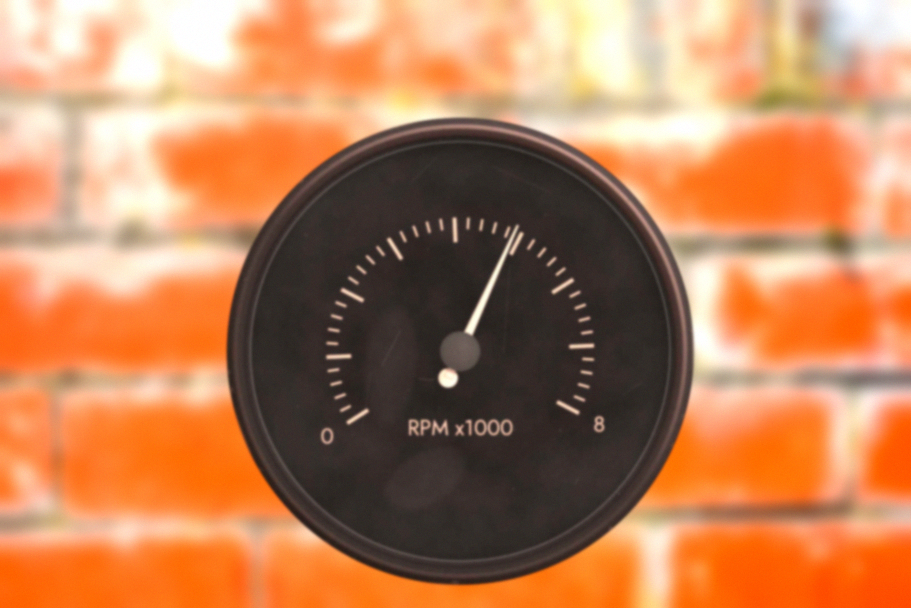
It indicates **4900** rpm
